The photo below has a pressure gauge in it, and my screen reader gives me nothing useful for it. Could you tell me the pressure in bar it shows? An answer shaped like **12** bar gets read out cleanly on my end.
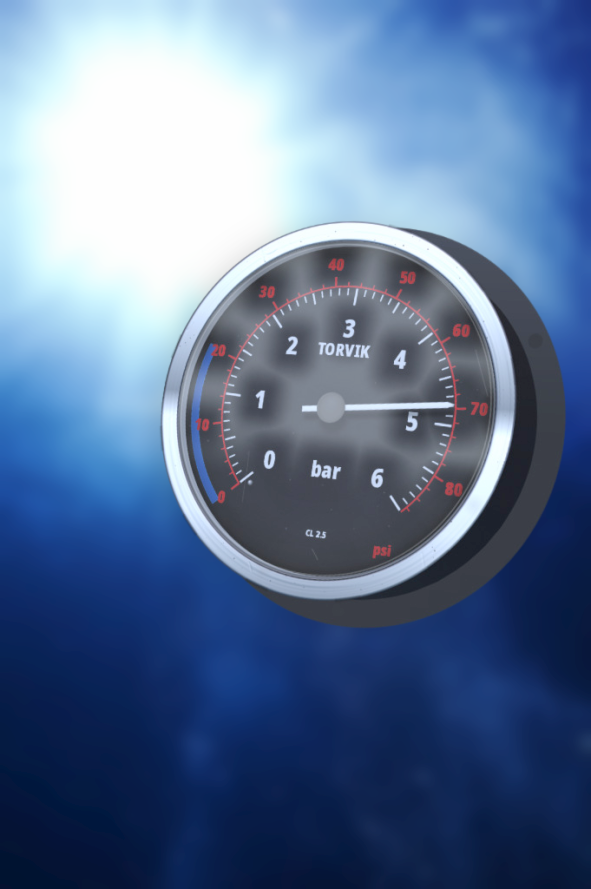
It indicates **4.8** bar
